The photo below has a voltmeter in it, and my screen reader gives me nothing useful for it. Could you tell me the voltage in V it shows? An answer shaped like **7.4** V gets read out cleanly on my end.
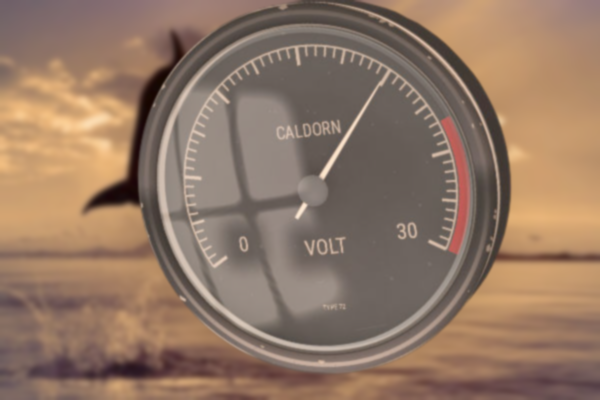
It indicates **20** V
